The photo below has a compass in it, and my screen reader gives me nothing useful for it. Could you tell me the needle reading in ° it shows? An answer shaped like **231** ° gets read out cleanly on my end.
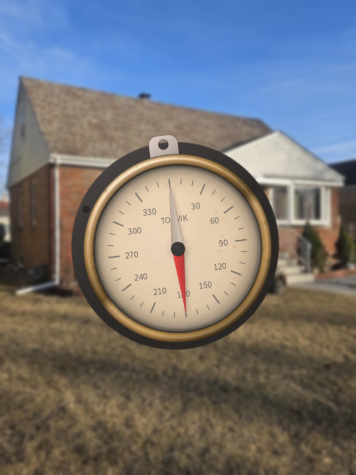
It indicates **180** °
